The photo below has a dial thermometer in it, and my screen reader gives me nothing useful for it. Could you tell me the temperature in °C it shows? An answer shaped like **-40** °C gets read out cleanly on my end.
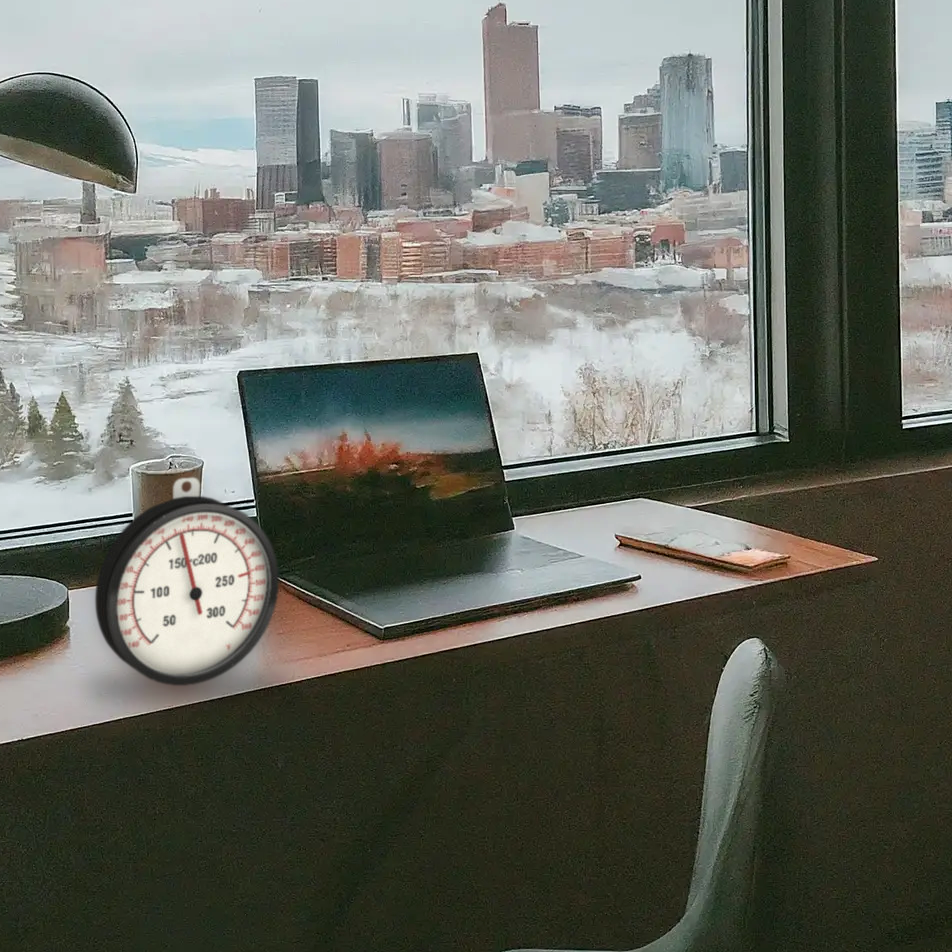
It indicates **162.5** °C
